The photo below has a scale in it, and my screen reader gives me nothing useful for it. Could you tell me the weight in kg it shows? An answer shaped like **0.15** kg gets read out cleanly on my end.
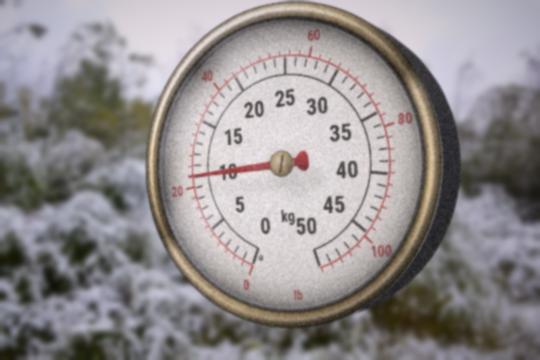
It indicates **10** kg
